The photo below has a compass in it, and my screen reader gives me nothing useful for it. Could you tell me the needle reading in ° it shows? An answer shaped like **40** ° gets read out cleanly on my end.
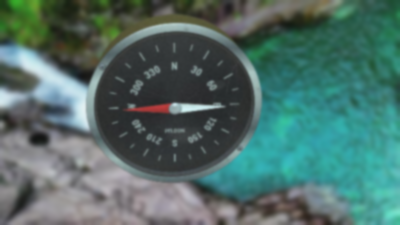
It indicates **270** °
